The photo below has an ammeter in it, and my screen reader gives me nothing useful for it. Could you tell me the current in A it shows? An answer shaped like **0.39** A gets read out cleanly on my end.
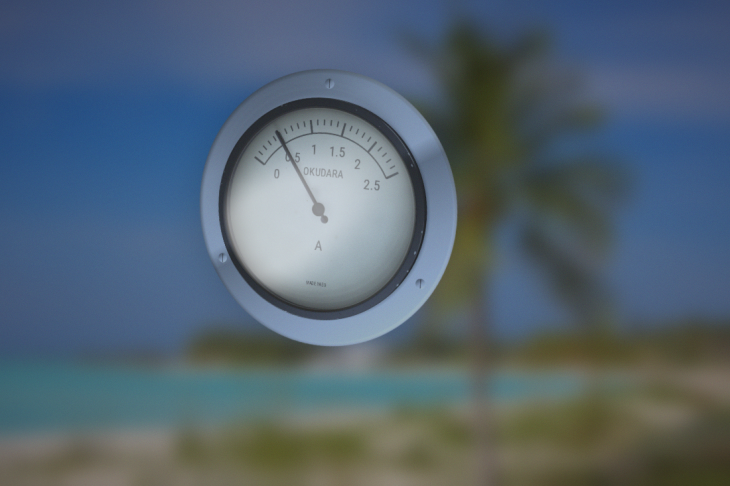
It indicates **0.5** A
